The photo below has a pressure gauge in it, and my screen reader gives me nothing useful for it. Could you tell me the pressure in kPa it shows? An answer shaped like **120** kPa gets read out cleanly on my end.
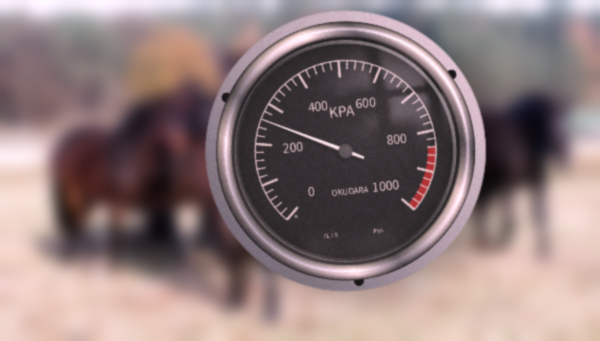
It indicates **260** kPa
